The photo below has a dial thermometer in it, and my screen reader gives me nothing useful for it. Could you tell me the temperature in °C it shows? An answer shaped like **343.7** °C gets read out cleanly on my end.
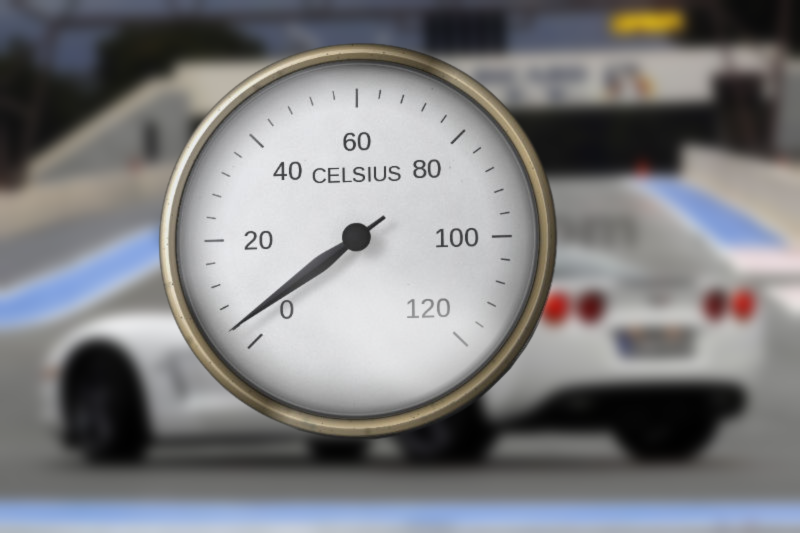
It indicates **4** °C
